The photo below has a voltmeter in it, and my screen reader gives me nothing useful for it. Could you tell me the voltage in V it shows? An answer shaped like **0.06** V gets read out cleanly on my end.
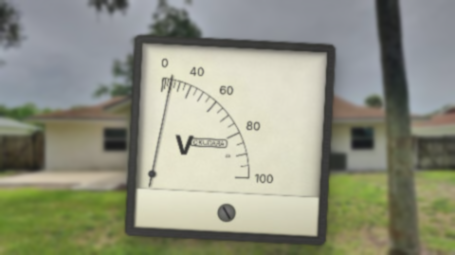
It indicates **20** V
